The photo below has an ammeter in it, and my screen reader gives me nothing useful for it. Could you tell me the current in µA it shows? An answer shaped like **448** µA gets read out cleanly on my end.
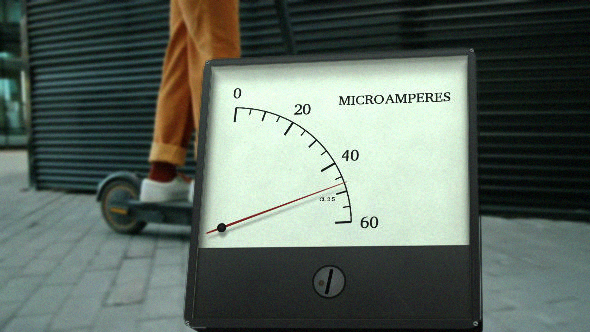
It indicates **47.5** µA
